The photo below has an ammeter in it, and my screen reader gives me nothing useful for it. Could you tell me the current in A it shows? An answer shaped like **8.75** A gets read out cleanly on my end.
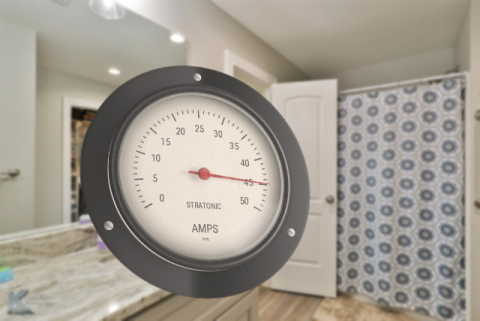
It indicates **45** A
